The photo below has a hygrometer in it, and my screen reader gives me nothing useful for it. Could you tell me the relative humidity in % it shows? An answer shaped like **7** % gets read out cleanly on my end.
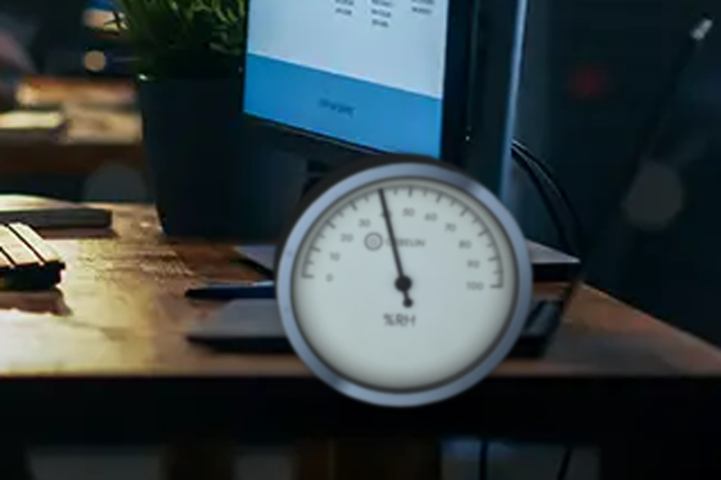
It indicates **40** %
